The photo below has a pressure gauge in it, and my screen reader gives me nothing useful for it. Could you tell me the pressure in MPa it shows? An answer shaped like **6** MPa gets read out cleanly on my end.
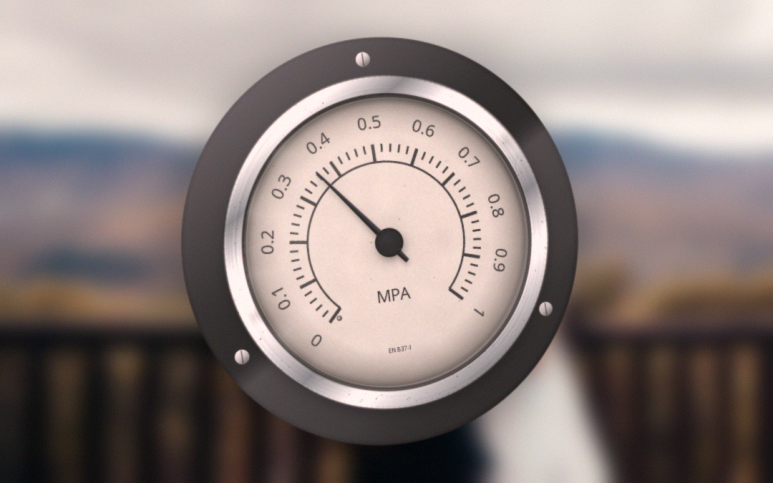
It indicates **0.36** MPa
